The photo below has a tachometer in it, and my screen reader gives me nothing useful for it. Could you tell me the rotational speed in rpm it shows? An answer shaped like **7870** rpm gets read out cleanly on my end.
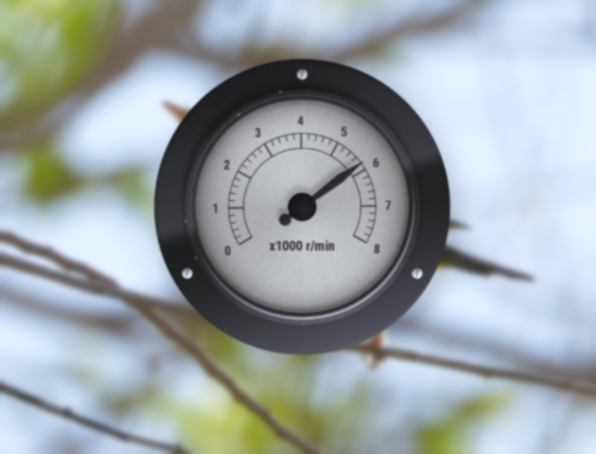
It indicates **5800** rpm
